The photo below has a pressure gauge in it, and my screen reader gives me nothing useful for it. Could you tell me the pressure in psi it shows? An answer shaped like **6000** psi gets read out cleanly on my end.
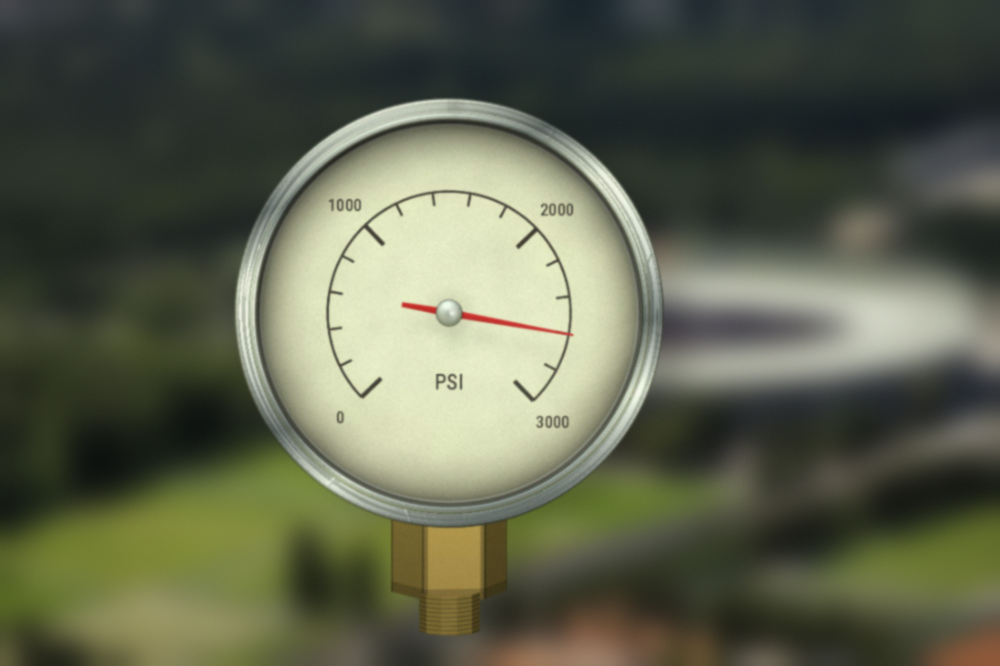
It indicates **2600** psi
